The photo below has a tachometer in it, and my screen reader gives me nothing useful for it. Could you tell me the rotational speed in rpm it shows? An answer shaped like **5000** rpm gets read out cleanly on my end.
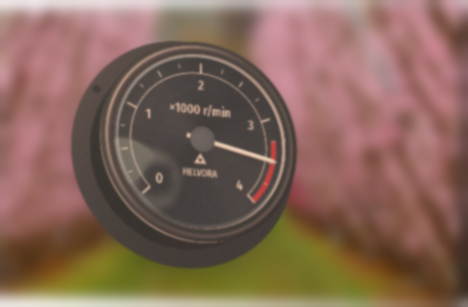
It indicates **3500** rpm
